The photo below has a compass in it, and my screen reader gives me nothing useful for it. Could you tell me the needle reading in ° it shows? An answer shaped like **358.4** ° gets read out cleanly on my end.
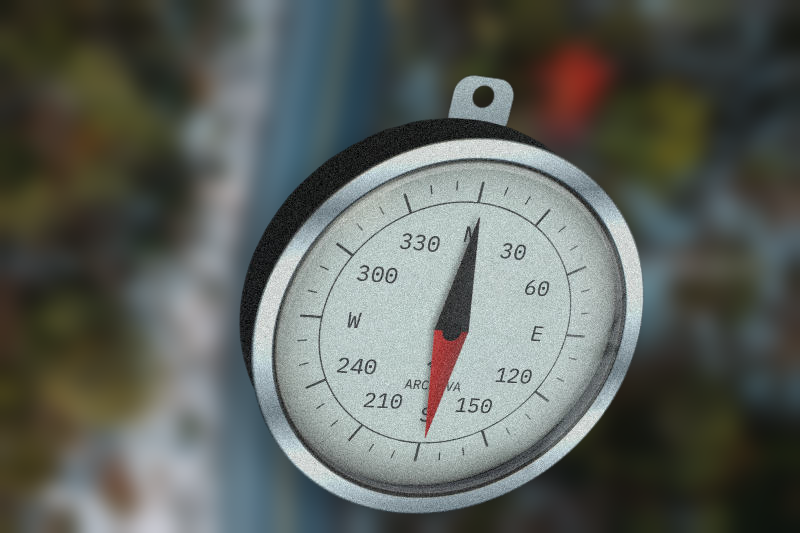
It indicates **180** °
